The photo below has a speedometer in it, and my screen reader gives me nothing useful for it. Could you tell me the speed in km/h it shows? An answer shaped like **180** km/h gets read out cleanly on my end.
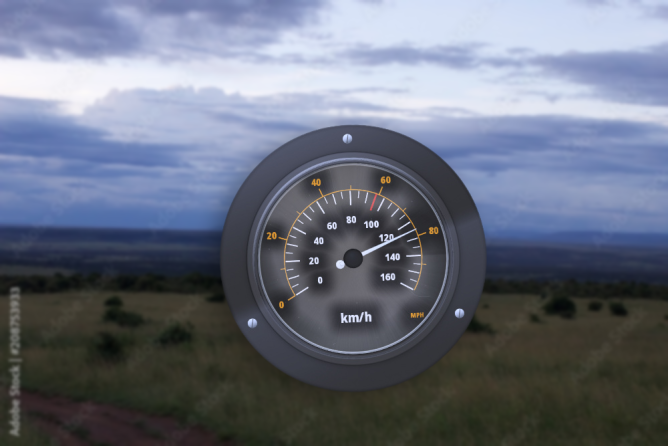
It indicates **125** km/h
